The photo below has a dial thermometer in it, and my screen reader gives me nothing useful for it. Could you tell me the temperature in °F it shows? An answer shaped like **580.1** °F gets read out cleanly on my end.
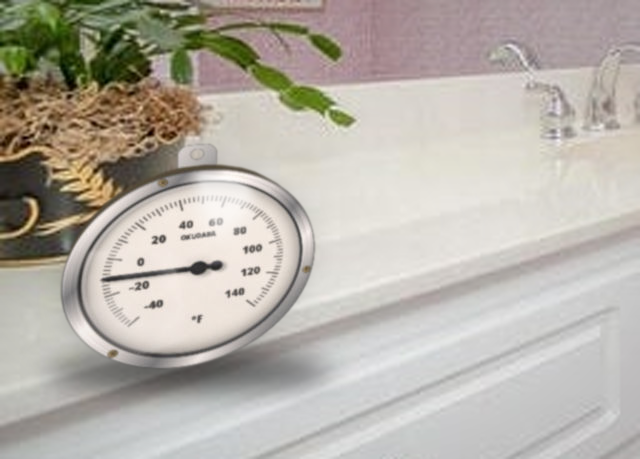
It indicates **-10** °F
